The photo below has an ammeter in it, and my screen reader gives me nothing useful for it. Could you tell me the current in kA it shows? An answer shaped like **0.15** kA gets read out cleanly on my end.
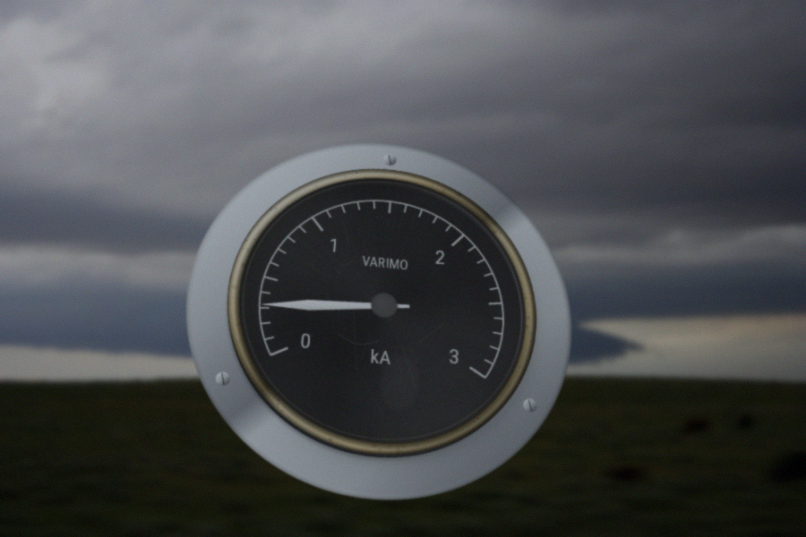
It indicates **0.3** kA
